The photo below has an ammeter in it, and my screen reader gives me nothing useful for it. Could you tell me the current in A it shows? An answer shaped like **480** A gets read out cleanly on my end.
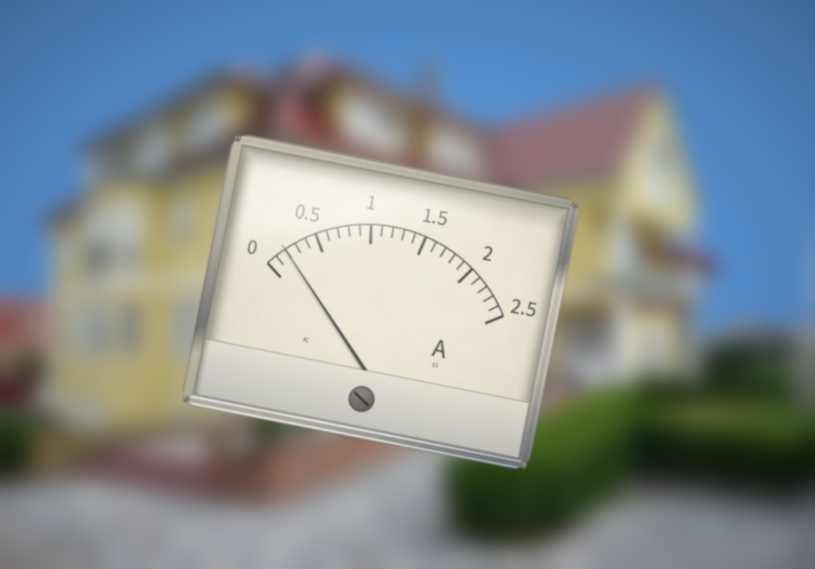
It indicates **0.2** A
